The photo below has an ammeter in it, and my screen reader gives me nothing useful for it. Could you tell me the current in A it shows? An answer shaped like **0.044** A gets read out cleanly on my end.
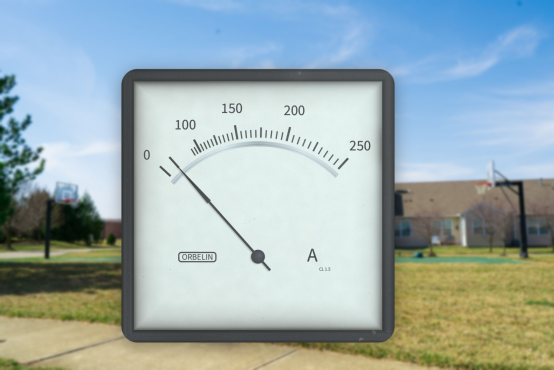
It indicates **50** A
